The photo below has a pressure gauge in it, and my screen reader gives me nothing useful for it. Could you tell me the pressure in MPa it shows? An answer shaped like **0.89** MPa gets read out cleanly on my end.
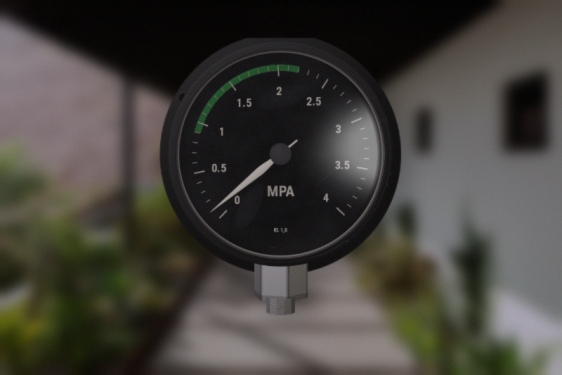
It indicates **0.1** MPa
